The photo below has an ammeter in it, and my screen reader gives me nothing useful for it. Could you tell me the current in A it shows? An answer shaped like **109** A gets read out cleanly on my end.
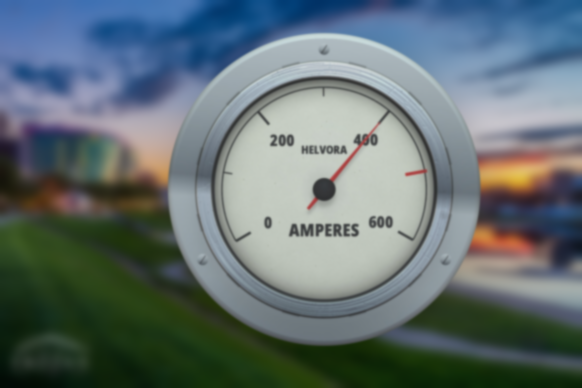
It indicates **400** A
